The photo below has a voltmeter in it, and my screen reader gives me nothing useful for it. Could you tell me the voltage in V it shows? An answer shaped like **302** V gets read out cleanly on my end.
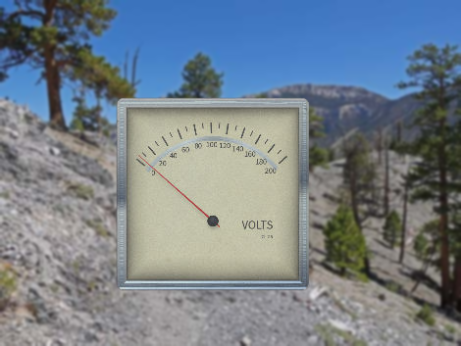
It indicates **5** V
